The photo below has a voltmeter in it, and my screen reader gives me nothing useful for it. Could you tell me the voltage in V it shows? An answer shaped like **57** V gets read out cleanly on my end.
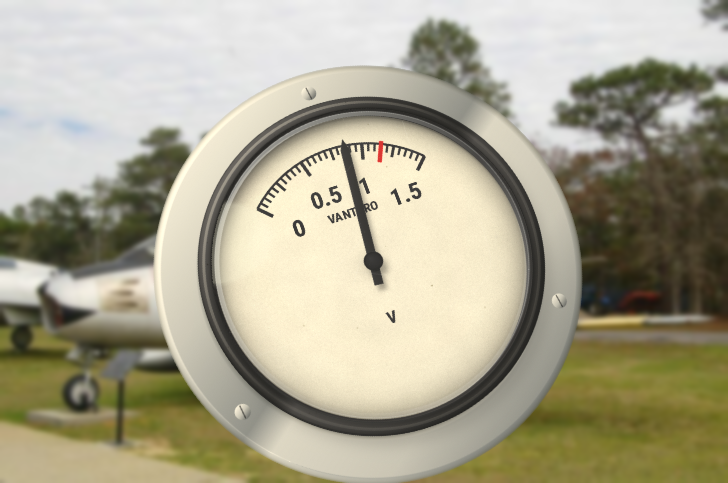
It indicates **0.85** V
